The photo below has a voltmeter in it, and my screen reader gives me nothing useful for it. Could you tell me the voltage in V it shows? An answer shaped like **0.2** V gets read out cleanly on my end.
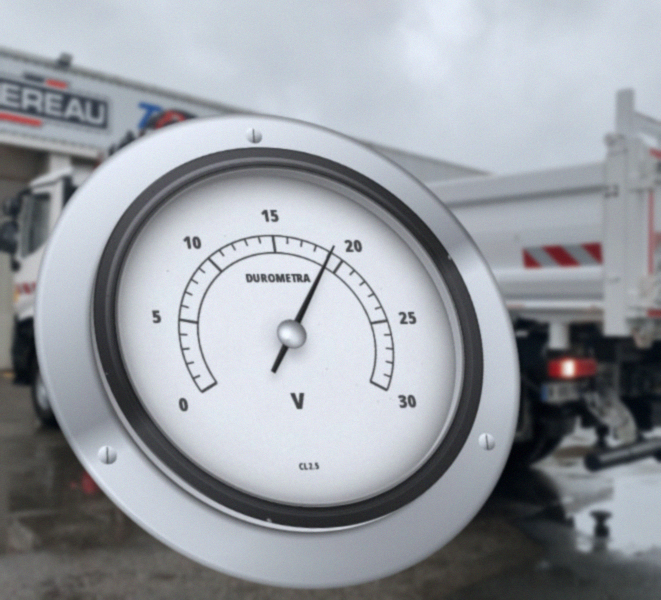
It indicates **19** V
